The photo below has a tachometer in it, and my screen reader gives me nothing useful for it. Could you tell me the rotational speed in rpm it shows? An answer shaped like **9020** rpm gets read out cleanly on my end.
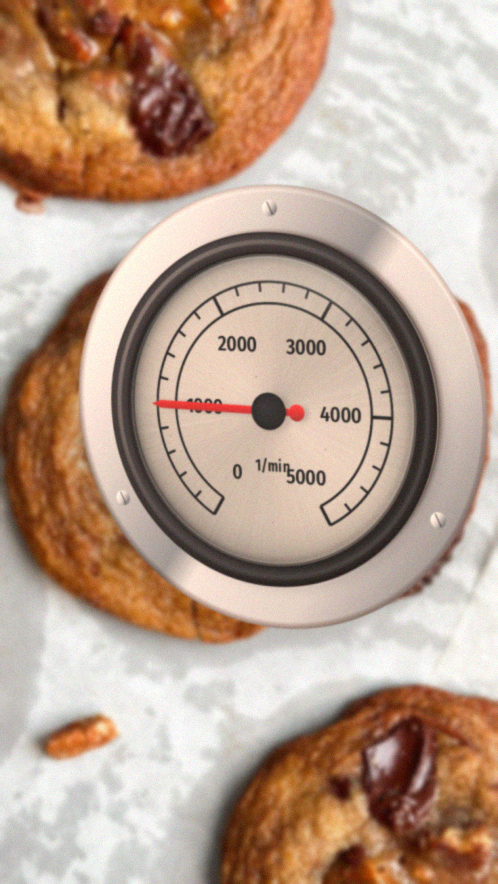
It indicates **1000** rpm
